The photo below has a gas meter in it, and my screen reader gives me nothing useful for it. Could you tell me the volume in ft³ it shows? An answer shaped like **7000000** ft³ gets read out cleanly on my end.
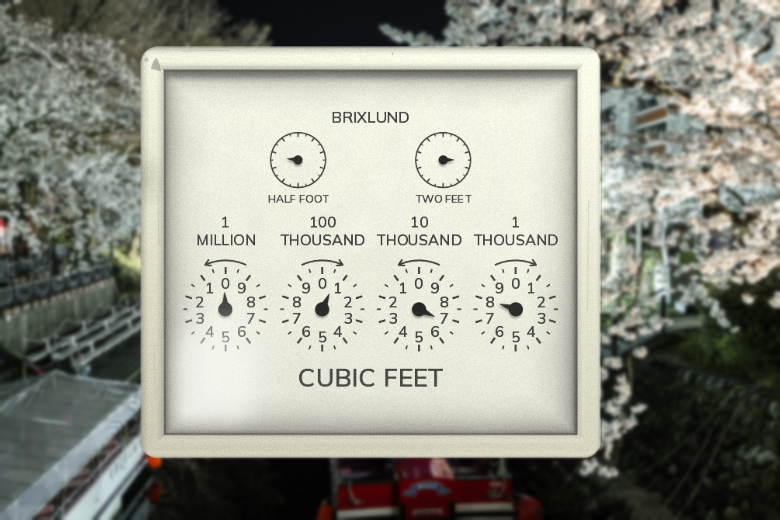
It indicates **6800** ft³
